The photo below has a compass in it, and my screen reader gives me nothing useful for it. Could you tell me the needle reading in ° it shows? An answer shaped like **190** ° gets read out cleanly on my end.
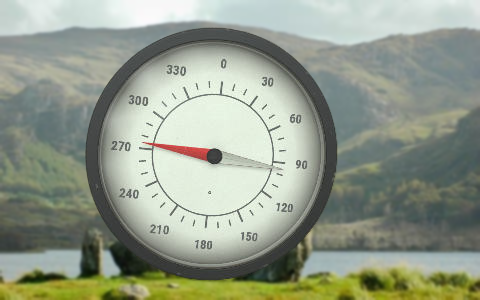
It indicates **275** °
